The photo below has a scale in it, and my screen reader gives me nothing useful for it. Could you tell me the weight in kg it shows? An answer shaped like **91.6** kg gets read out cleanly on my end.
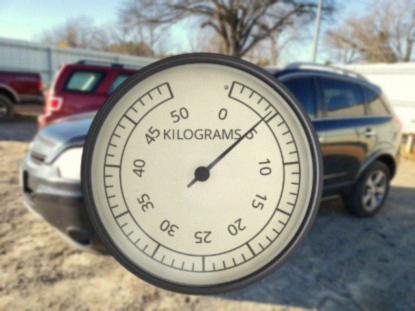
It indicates **4.5** kg
